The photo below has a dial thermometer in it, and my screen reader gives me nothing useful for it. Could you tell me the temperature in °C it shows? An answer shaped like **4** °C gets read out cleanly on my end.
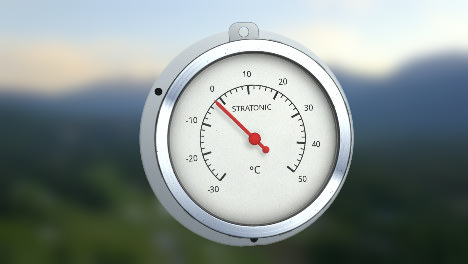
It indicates **-2** °C
